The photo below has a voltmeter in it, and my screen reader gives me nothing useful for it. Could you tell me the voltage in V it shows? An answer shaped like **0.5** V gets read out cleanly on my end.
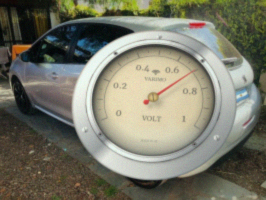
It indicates **0.7** V
